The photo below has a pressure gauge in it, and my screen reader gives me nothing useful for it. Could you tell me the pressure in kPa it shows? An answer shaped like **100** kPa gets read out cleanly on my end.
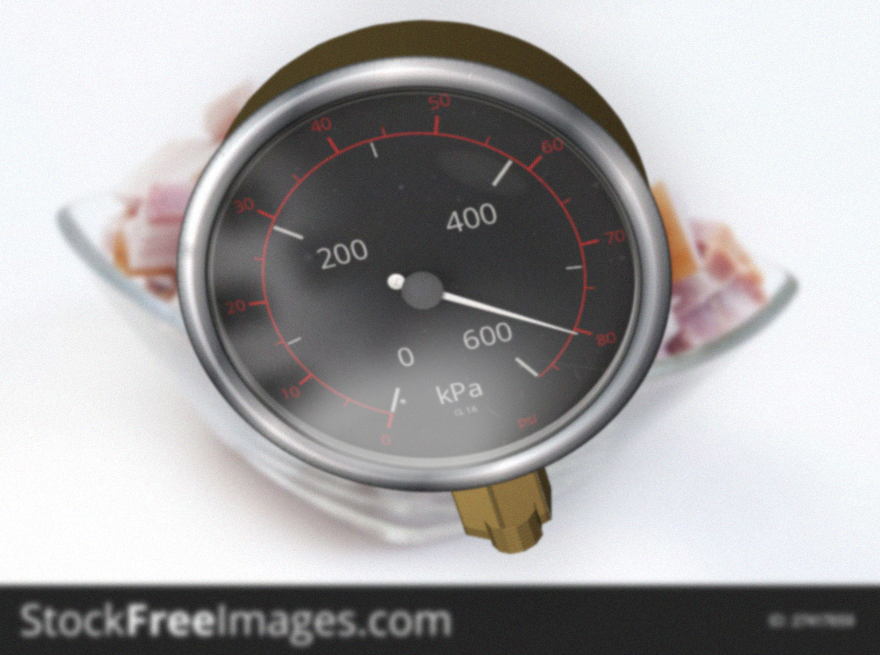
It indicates **550** kPa
